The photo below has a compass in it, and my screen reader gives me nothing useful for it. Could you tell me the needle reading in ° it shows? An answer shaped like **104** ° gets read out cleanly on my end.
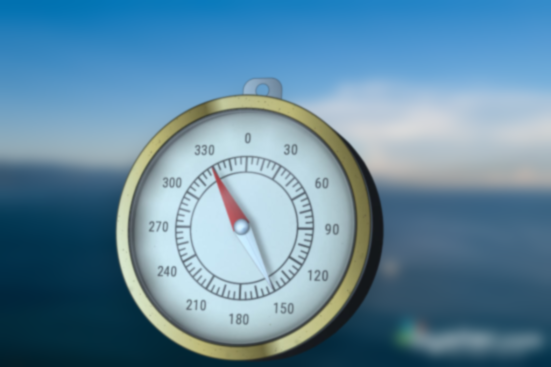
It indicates **330** °
